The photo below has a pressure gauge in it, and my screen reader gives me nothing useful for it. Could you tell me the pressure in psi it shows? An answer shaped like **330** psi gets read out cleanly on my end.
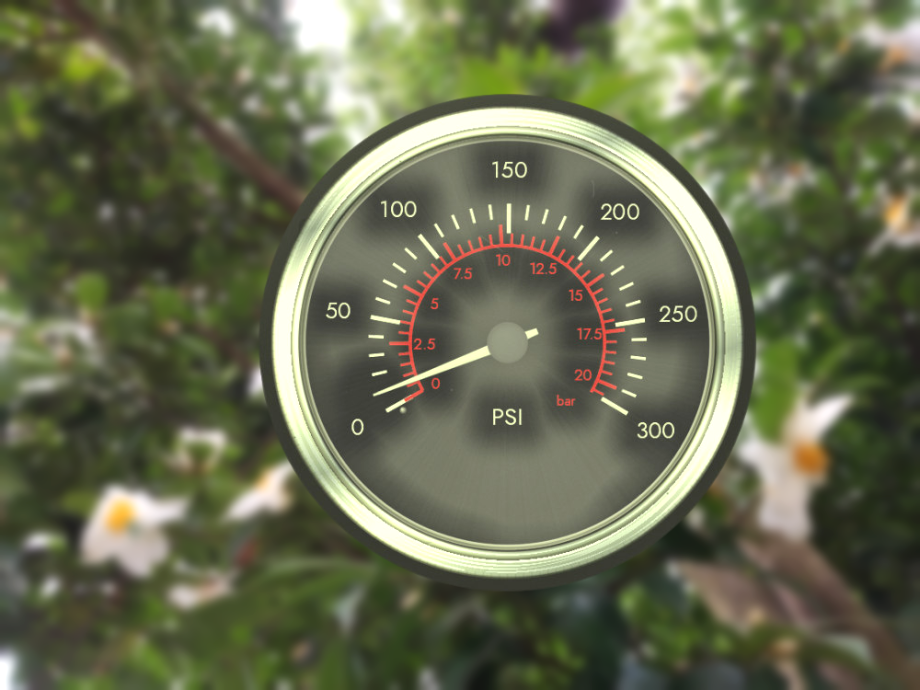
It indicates **10** psi
